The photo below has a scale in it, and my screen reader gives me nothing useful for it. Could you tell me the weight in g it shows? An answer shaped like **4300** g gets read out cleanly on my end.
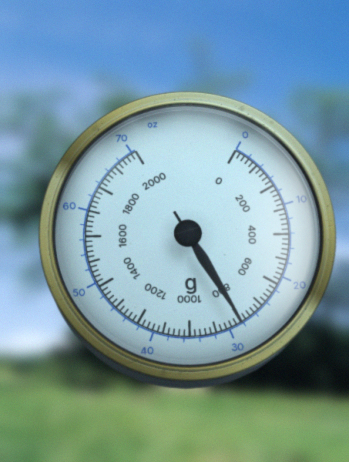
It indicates **800** g
